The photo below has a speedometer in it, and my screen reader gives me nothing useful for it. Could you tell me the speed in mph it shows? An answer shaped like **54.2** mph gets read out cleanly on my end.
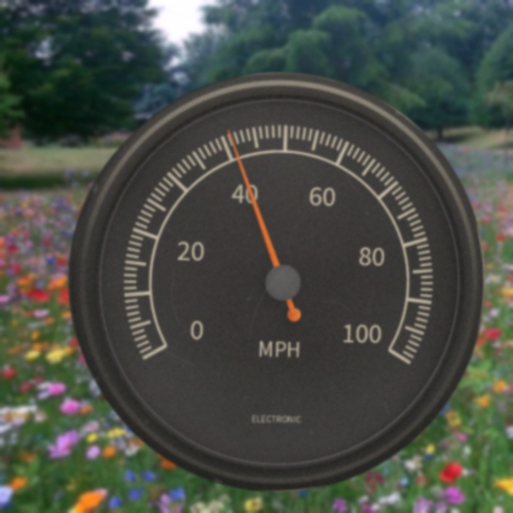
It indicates **41** mph
